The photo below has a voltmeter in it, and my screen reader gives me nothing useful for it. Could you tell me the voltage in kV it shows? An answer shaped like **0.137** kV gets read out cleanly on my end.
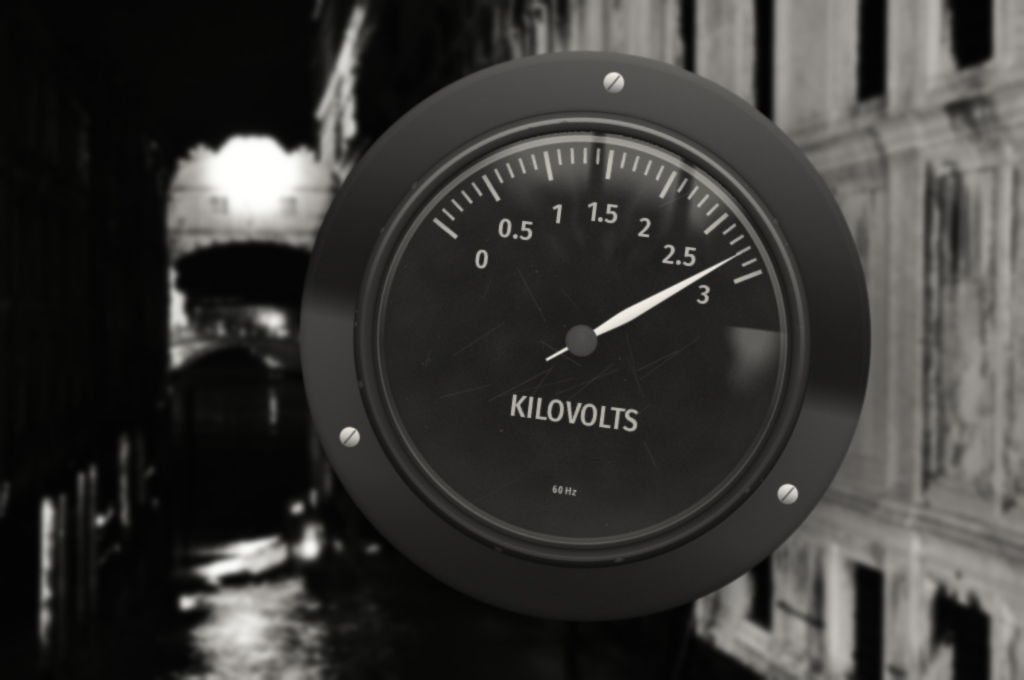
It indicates **2.8** kV
